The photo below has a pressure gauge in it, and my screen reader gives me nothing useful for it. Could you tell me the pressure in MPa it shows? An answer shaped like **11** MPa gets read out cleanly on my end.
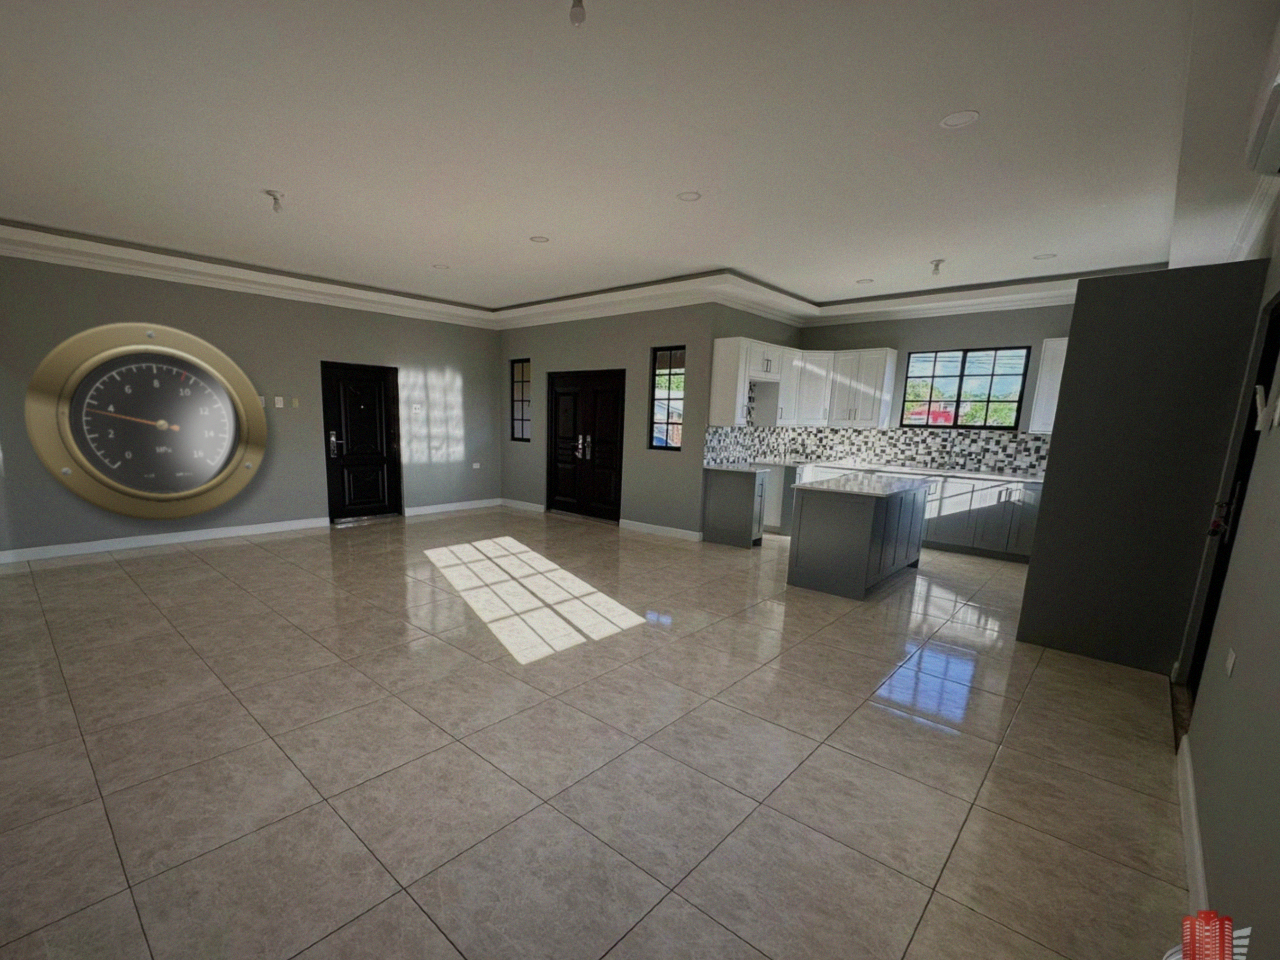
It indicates **3.5** MPa
